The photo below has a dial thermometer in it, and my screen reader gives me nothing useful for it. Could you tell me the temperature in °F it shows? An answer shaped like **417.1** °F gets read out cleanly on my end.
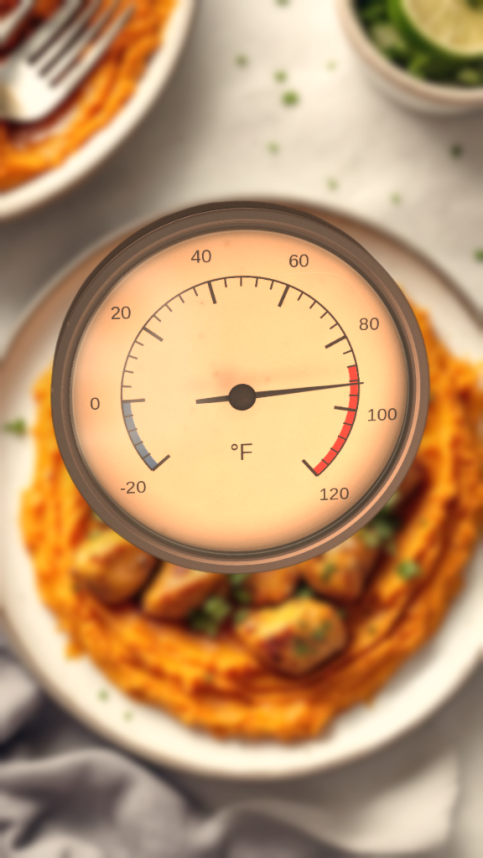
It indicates **92** °F
